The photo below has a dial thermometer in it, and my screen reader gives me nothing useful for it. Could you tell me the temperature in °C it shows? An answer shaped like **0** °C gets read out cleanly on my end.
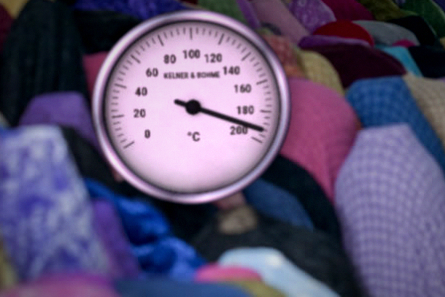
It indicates **192** °C
